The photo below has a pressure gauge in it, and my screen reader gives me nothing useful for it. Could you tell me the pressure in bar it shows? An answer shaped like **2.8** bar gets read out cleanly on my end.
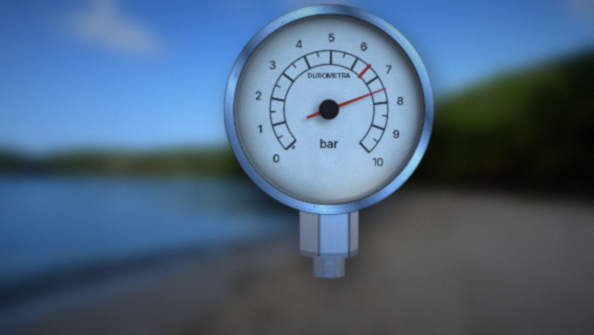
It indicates **7.5** bar
